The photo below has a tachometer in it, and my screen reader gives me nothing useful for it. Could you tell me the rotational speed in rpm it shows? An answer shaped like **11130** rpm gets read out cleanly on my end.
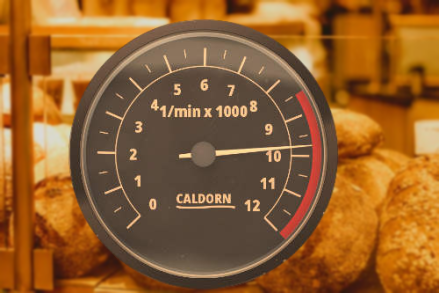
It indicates **9750** rpm
